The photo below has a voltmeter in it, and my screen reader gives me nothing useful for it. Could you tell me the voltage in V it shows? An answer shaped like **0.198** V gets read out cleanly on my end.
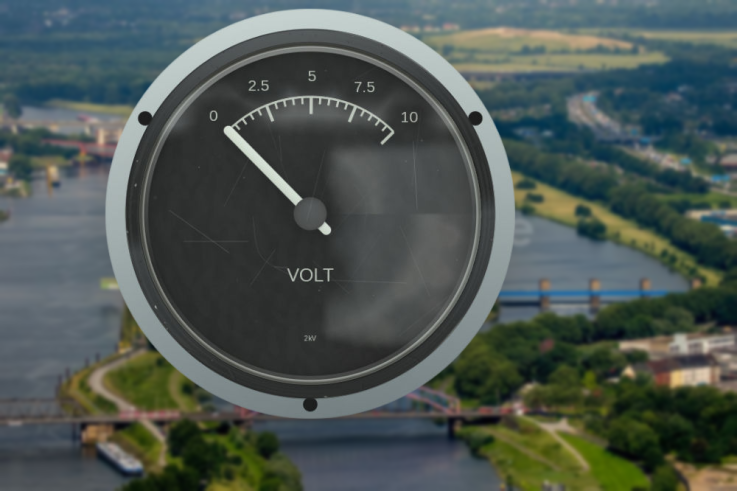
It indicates **0** V
